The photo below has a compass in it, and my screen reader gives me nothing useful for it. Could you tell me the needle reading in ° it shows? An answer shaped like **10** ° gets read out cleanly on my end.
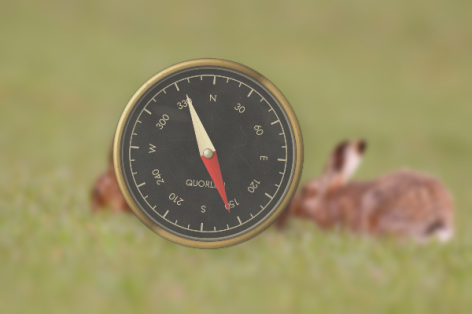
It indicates **155** °
